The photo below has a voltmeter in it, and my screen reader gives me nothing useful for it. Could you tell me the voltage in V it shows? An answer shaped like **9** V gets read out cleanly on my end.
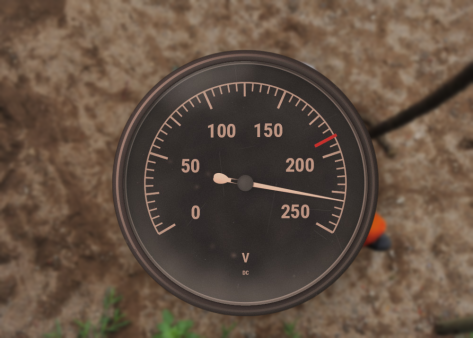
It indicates **230** V
